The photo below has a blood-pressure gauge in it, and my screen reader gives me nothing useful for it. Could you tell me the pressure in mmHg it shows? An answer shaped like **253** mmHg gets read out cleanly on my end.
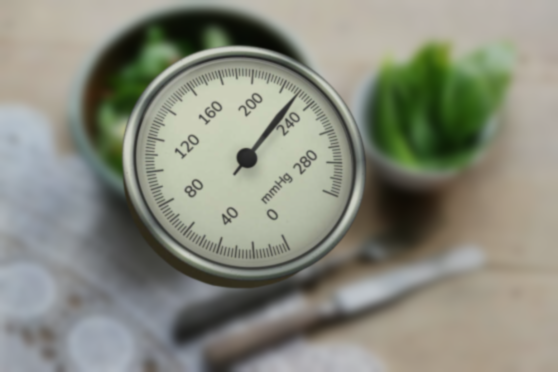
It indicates **230** mmHg
